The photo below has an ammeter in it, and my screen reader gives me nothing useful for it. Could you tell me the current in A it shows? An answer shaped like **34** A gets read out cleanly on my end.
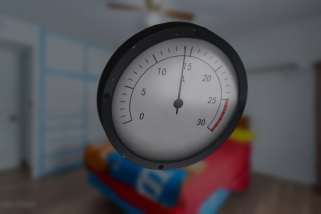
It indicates **14** A
